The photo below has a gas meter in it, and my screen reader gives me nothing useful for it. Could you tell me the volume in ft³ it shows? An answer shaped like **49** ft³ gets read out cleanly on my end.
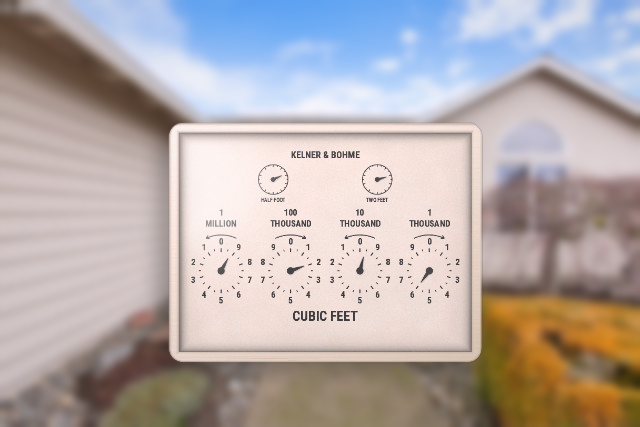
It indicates **919600** ft³
